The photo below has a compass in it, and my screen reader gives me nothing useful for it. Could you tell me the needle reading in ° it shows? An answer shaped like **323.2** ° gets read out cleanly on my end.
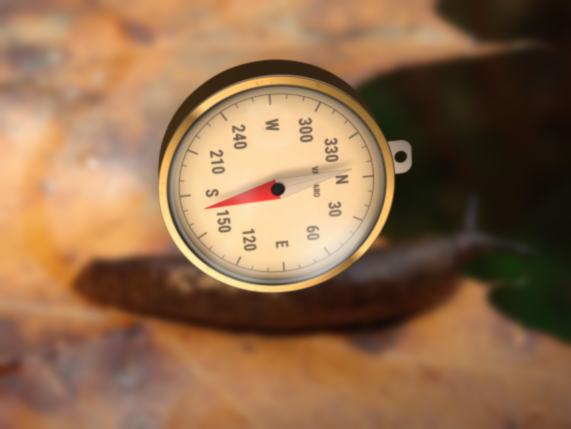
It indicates **170** °
